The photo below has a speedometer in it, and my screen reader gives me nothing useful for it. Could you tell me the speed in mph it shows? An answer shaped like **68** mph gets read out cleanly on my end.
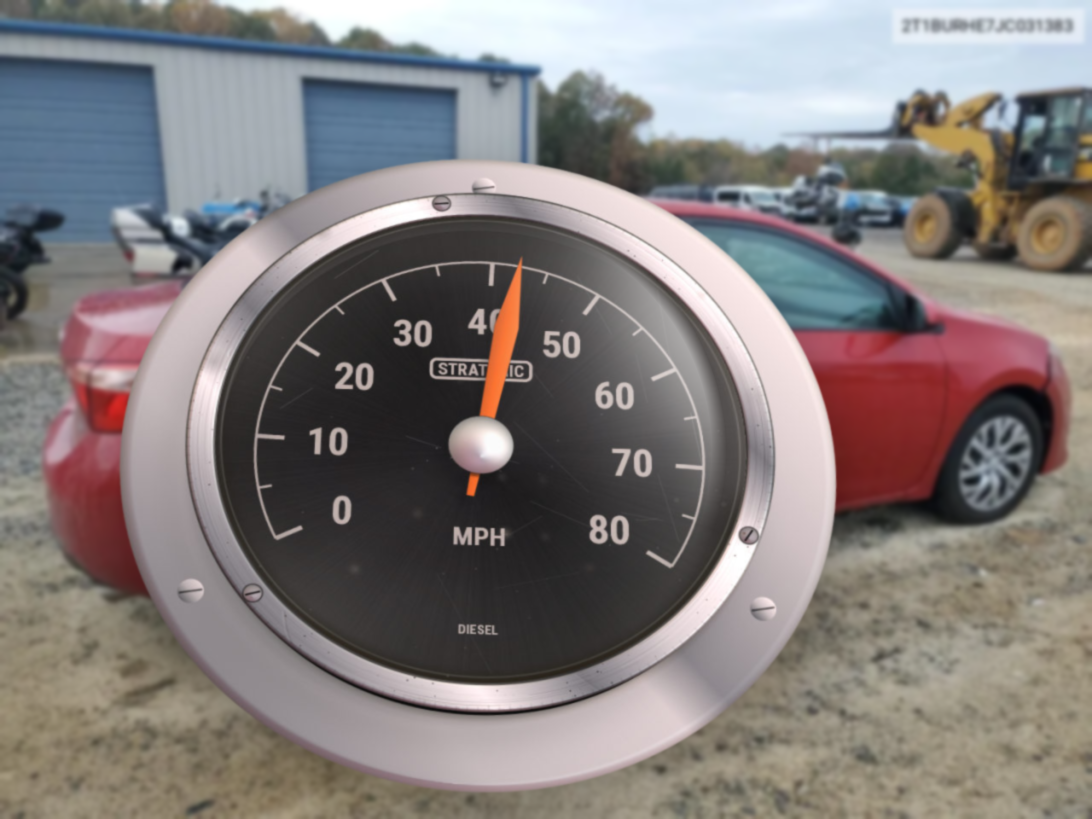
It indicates **42.5** mph
